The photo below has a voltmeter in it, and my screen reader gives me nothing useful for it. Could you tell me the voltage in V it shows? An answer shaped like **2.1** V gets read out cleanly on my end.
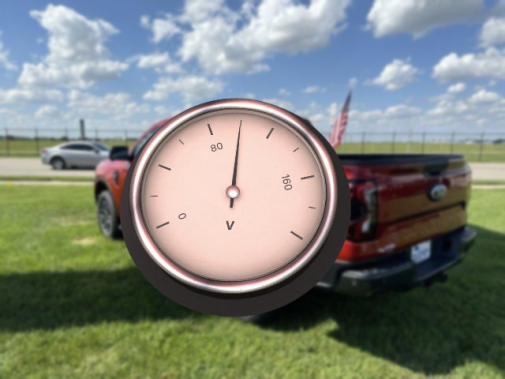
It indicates **100** V
